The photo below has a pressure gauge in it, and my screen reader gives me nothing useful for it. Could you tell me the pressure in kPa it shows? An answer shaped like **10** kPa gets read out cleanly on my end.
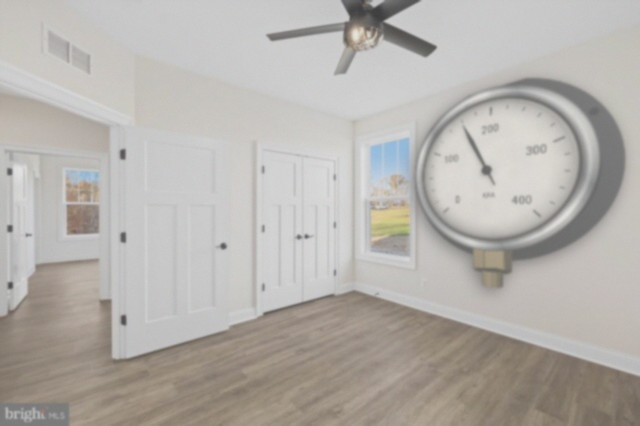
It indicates **160** kPa
